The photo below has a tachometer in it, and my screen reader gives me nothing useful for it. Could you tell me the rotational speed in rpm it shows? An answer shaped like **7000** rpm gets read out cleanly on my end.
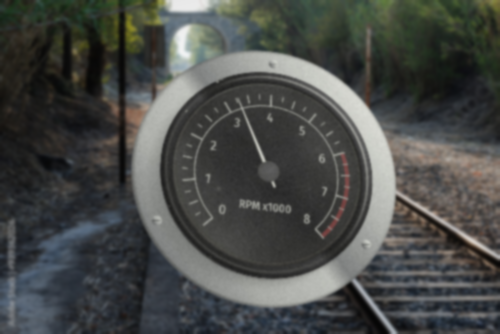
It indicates **3250** rpm
